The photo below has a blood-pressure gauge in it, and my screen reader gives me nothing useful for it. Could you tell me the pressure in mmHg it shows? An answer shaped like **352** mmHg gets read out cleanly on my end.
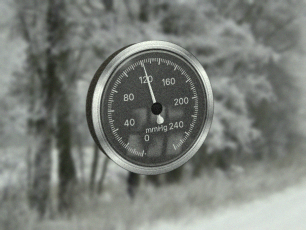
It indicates **120** mmHg
